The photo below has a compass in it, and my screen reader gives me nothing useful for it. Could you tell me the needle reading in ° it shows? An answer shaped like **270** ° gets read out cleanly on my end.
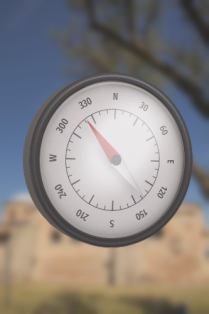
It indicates **320** °
